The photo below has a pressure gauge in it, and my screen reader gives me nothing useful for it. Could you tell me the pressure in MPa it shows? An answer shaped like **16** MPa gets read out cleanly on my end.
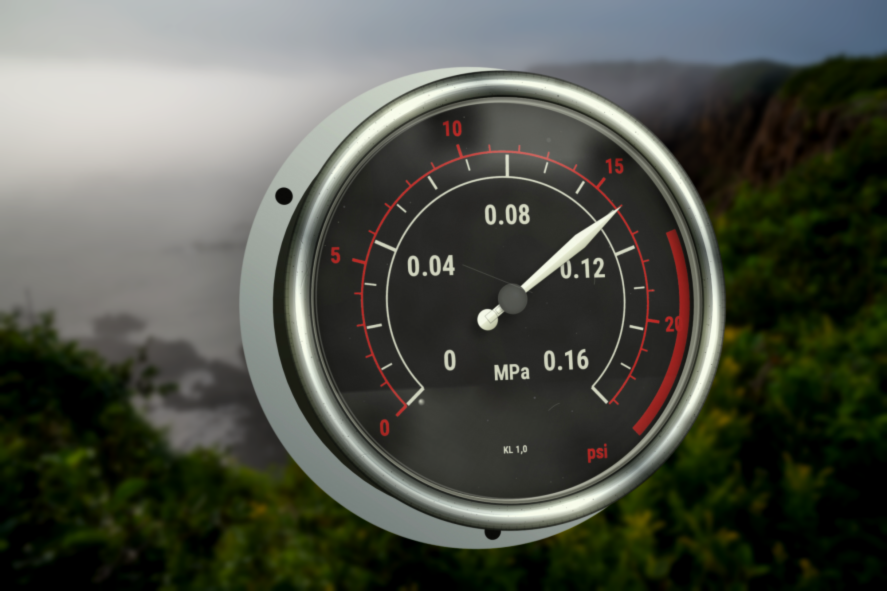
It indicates **0.11** MPa
